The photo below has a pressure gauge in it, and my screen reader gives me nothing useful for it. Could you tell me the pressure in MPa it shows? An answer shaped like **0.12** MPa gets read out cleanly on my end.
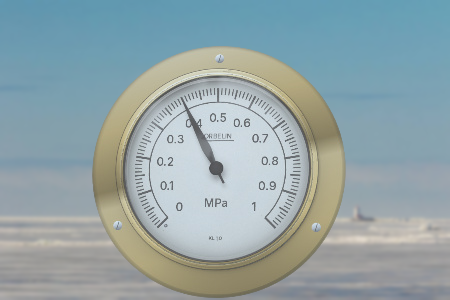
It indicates **0.4** MPa
